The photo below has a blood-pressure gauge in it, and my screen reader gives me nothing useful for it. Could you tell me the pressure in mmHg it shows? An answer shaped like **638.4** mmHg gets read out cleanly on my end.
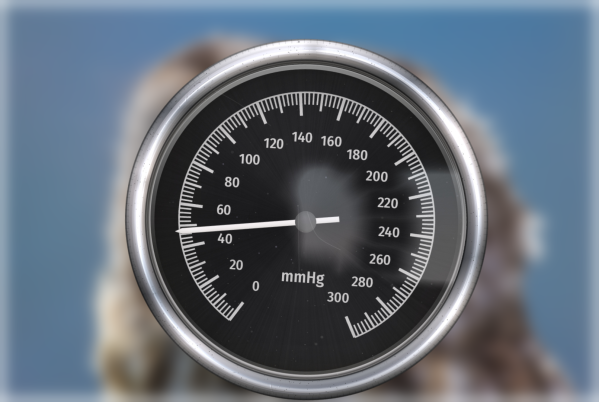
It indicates **48** mmHg
